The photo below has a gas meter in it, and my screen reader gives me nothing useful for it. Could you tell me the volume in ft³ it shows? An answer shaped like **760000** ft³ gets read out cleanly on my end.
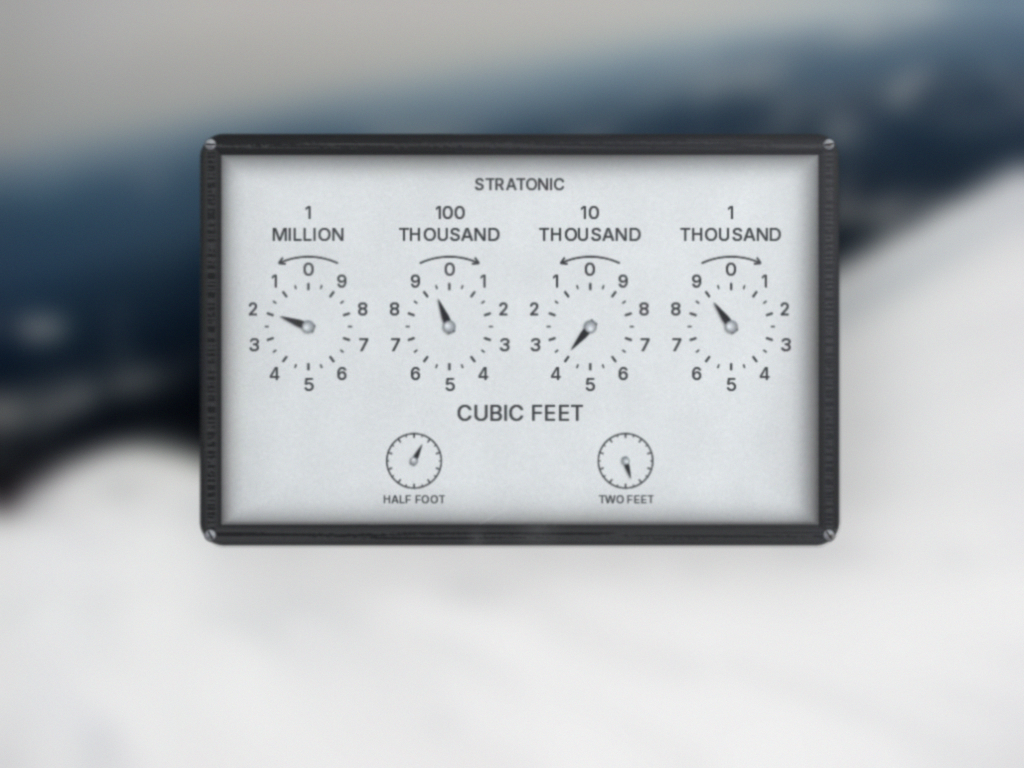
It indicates **193900** ft³
